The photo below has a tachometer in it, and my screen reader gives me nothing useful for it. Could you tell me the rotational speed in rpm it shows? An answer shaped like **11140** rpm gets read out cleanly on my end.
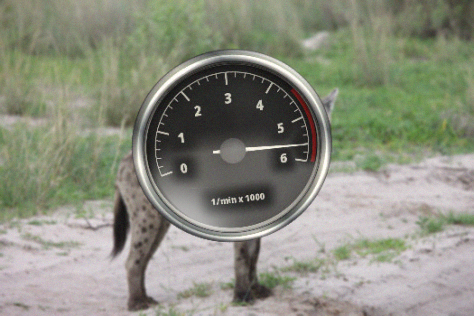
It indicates **5600** rpm
